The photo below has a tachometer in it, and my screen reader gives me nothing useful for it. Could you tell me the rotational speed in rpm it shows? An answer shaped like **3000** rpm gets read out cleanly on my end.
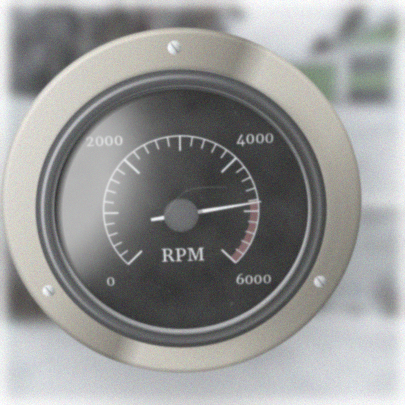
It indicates **4800** rpm
